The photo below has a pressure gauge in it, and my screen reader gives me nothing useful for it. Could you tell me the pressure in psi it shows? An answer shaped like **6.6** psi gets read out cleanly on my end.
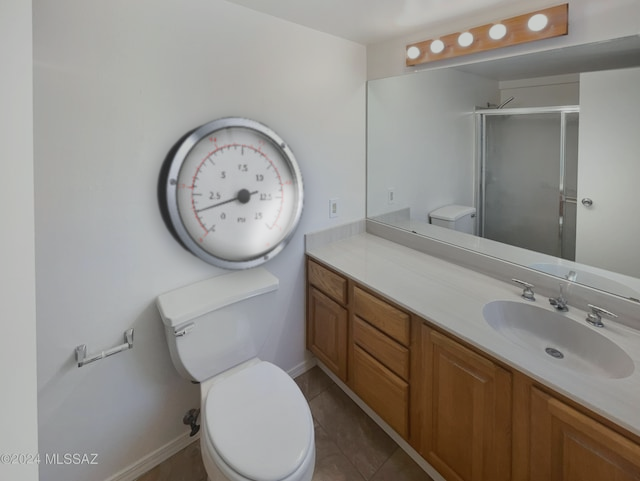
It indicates **1.5** psi
